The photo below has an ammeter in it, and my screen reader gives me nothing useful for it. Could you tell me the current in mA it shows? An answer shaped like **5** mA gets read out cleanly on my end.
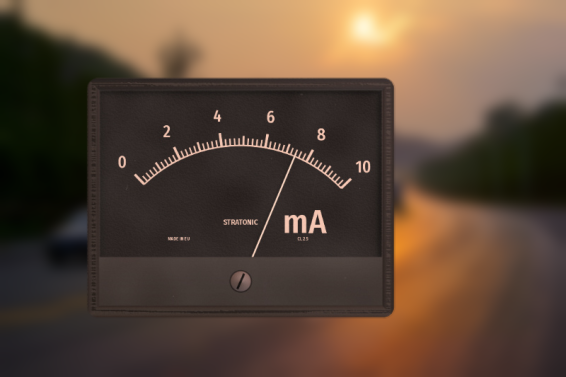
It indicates **7.4** mA
